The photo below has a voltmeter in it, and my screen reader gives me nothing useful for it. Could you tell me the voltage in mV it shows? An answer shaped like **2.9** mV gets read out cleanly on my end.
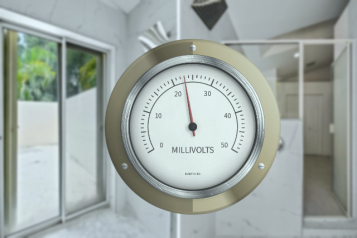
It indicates **23** mV
